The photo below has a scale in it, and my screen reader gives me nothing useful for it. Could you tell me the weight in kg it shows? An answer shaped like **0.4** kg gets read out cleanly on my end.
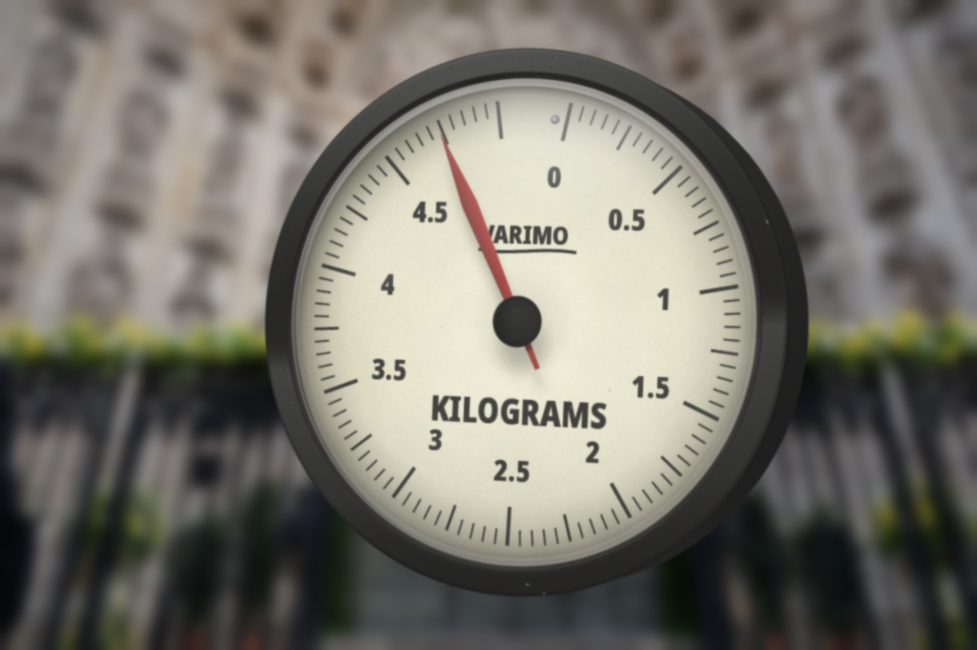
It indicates **4.75** kg
